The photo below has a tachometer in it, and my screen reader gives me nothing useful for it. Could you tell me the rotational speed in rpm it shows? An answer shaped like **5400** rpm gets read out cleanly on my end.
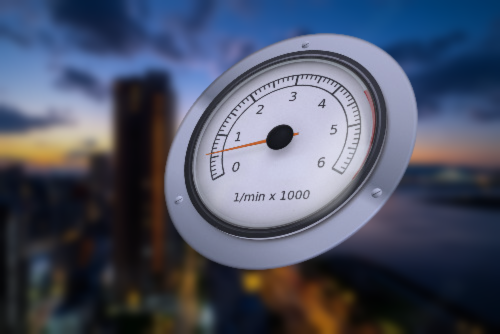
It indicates **500** rpm
